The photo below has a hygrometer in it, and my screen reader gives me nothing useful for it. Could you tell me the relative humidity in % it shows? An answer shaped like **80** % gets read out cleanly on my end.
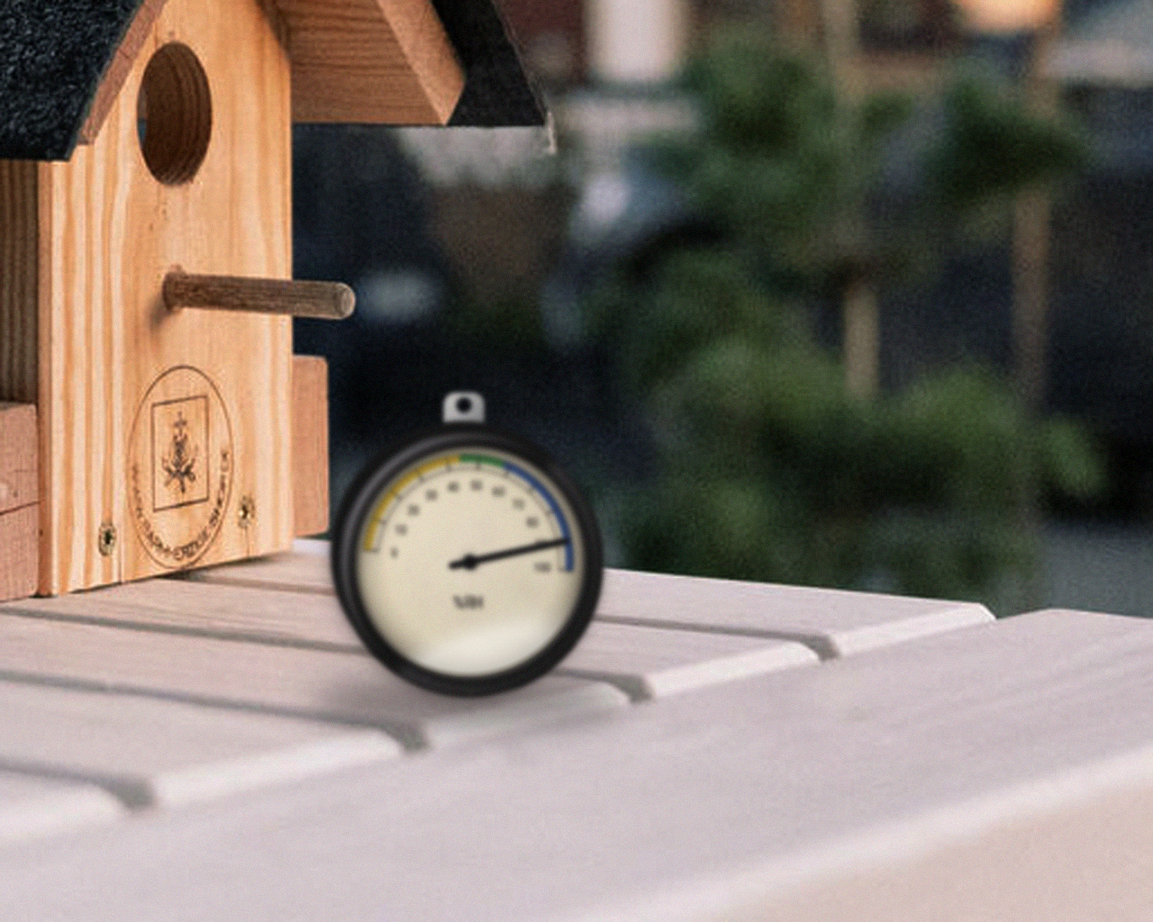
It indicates **90** %
